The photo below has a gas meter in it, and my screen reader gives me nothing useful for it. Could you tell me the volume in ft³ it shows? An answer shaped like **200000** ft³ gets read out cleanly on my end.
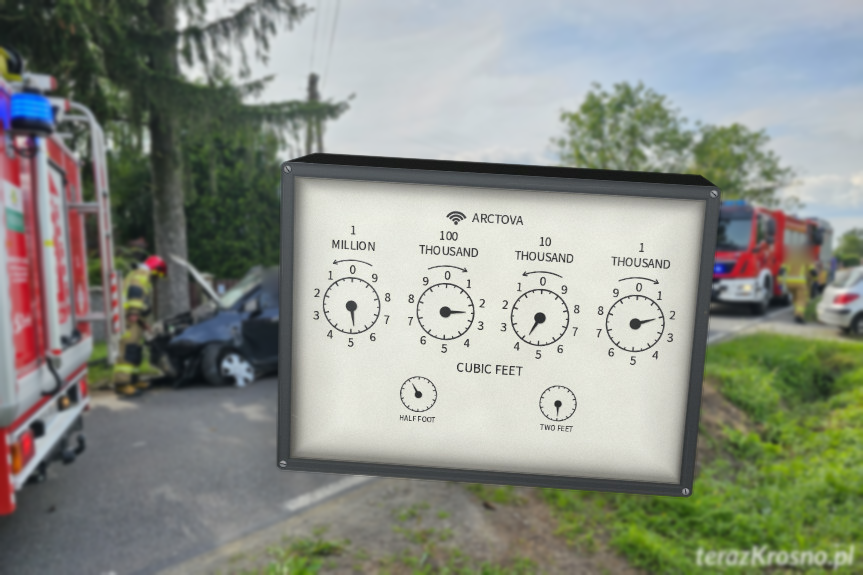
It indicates **524200** ft³
